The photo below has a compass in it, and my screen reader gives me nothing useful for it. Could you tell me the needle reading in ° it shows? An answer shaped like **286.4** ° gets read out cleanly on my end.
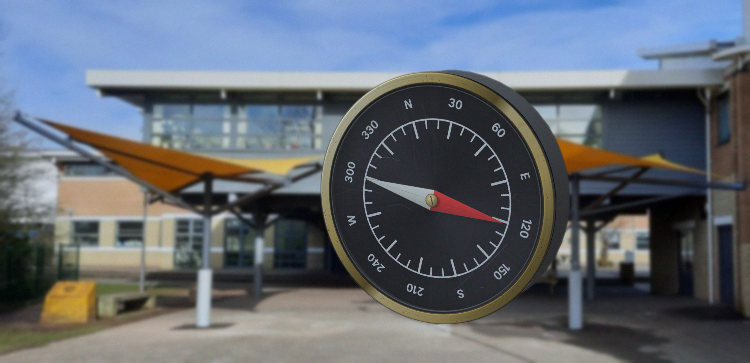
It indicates **120** °
